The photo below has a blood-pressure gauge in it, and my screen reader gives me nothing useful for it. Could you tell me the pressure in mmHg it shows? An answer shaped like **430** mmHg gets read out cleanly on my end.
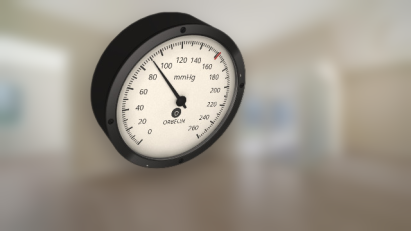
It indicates **90** mmHg
